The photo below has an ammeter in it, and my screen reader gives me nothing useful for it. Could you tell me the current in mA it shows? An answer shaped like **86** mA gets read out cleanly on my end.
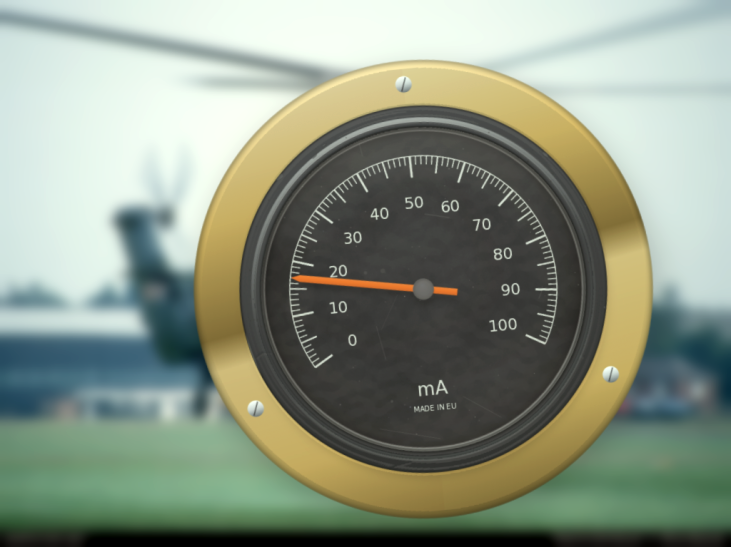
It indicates **17** mA
